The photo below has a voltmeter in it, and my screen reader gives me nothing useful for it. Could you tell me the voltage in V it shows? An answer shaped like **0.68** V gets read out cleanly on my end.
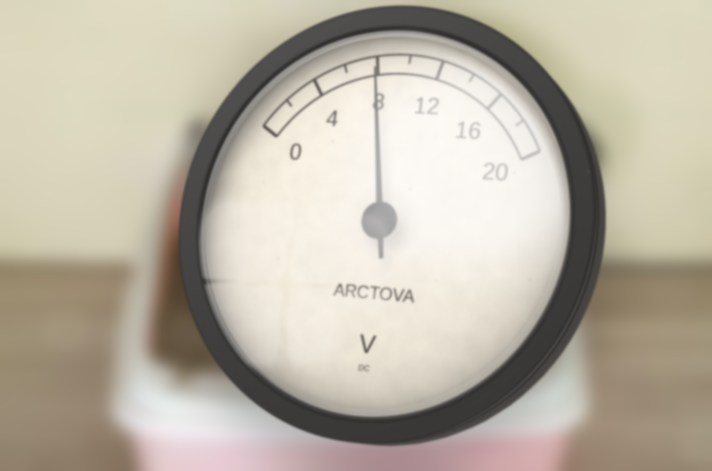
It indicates **8** V
